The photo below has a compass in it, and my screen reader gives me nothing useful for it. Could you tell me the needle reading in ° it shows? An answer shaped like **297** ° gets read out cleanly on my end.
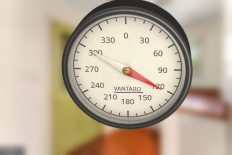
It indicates **120** °
